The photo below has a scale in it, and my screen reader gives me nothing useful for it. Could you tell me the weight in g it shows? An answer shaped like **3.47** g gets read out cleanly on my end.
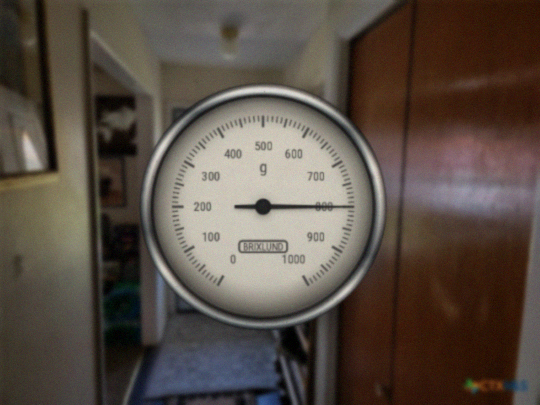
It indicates **800** g
